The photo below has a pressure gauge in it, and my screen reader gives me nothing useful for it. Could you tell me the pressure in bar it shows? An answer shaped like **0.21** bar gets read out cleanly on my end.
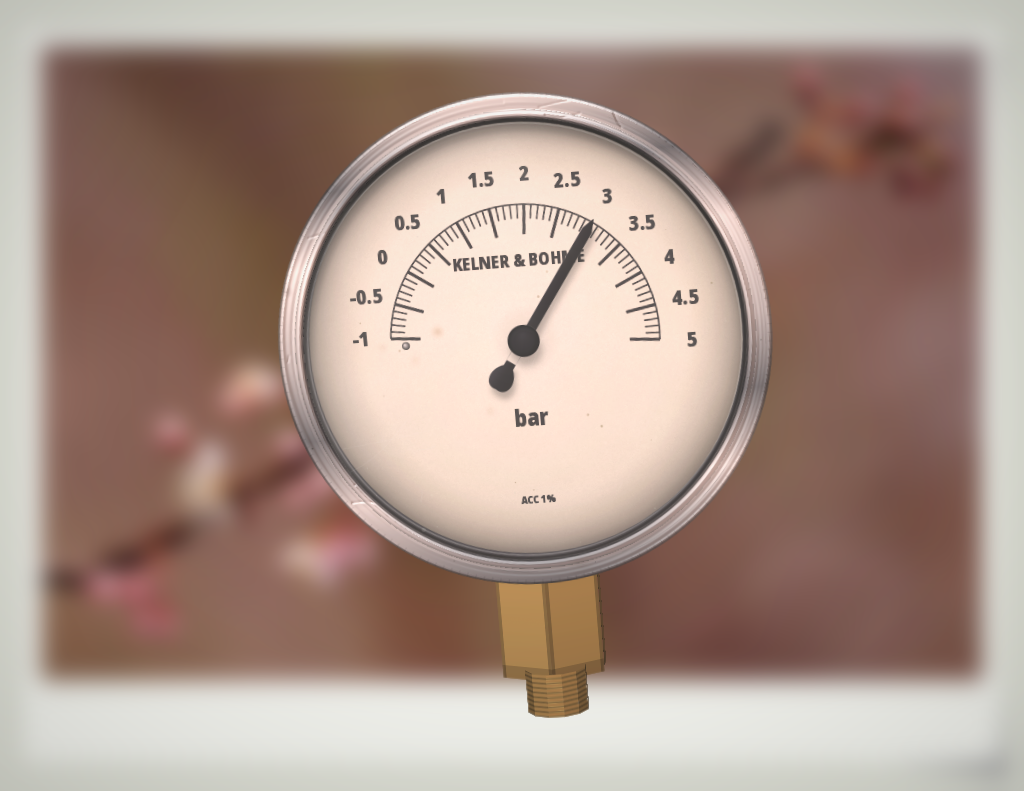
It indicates **3** bar
